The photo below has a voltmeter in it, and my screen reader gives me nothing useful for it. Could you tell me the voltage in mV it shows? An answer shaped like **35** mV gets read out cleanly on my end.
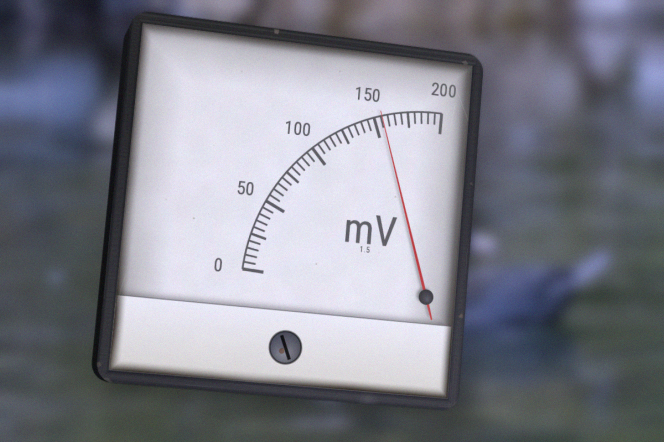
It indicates **155** mV
